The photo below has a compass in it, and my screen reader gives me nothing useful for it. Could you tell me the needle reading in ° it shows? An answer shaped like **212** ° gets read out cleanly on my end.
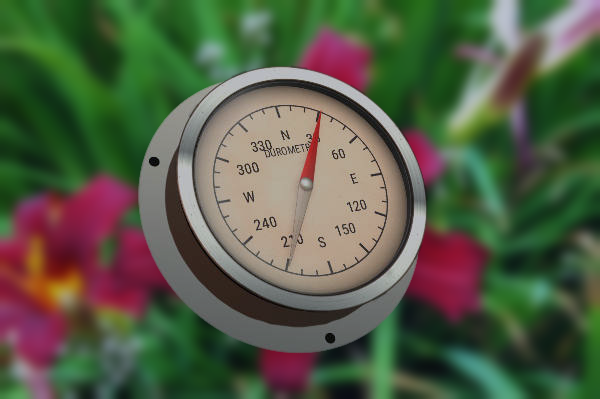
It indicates **30** °
